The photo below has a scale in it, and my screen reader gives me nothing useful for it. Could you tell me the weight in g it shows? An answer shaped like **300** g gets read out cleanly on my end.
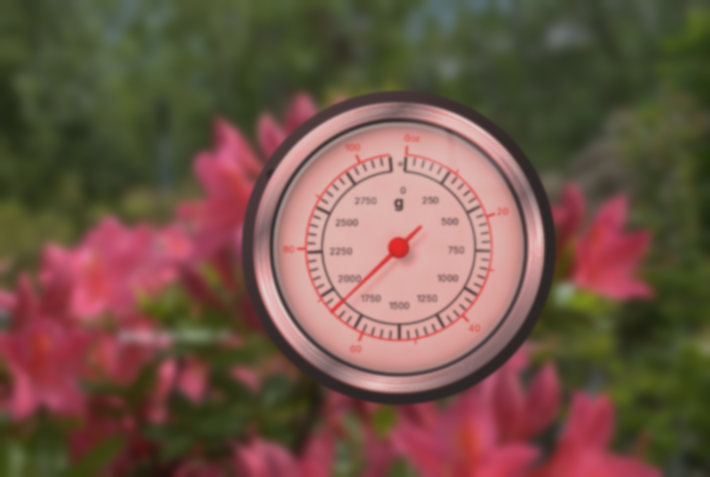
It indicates **1900** g
